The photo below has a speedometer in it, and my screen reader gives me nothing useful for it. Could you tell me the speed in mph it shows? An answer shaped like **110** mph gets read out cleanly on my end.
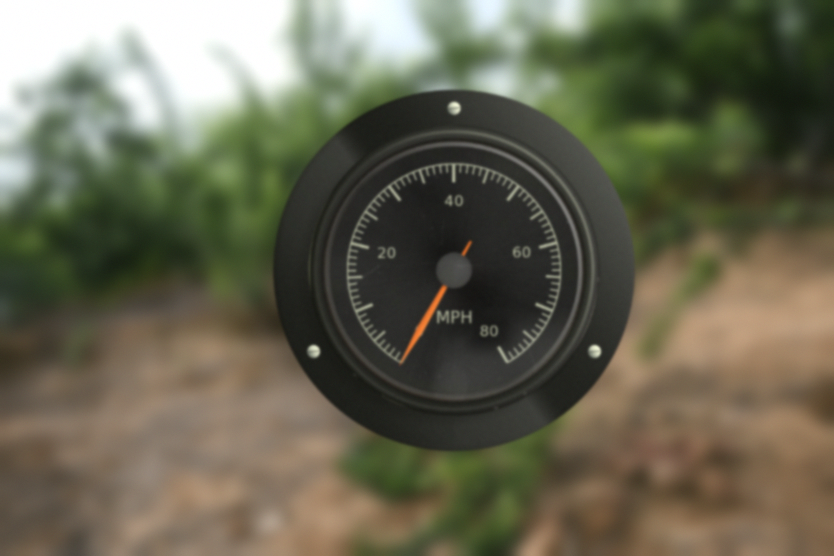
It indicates **0** mph
